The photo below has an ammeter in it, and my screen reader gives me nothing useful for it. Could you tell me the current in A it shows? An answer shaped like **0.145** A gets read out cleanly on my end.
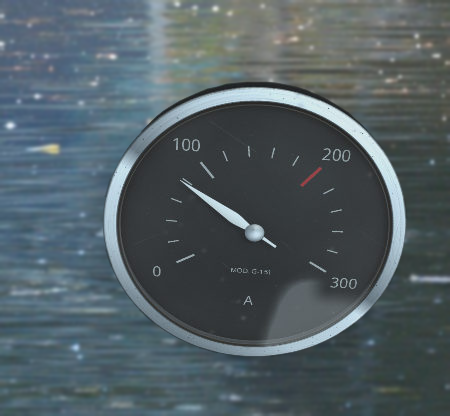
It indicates **80** A
